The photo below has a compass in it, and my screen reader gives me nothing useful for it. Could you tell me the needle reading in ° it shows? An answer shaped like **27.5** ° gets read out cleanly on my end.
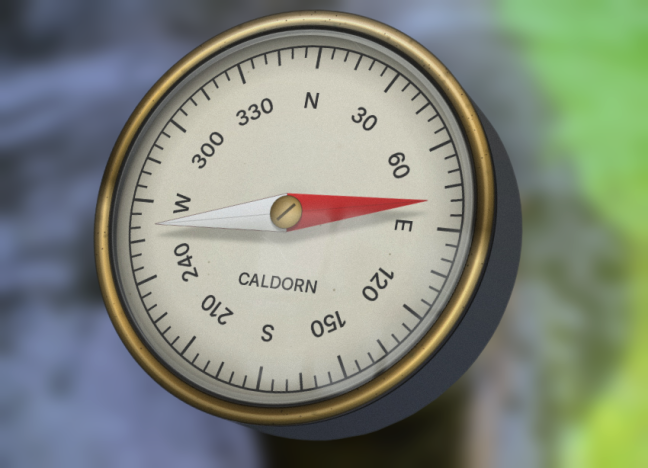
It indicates **80** °
